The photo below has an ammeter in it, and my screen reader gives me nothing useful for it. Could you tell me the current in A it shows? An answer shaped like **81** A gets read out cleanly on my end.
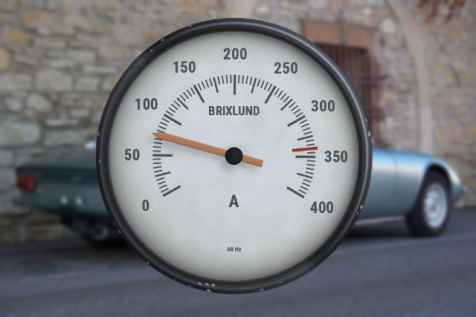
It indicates **75** A
